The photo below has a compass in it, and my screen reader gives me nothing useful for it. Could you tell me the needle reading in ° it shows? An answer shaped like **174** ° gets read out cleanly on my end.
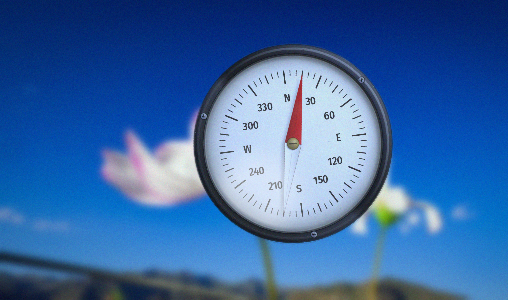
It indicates **15** °
